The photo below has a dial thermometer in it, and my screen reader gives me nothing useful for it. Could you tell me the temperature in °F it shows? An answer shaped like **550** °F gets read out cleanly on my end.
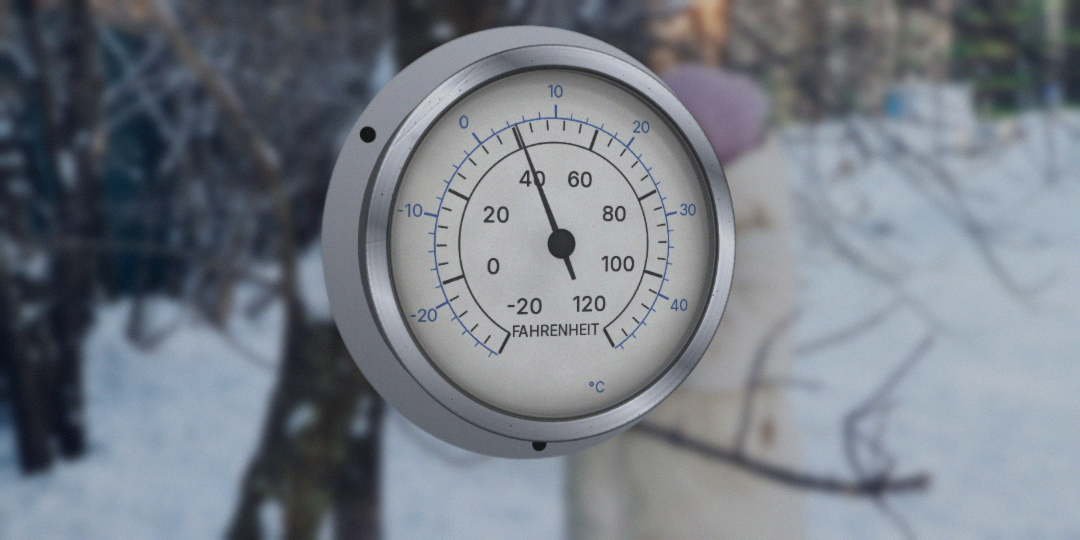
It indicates **40** °F
